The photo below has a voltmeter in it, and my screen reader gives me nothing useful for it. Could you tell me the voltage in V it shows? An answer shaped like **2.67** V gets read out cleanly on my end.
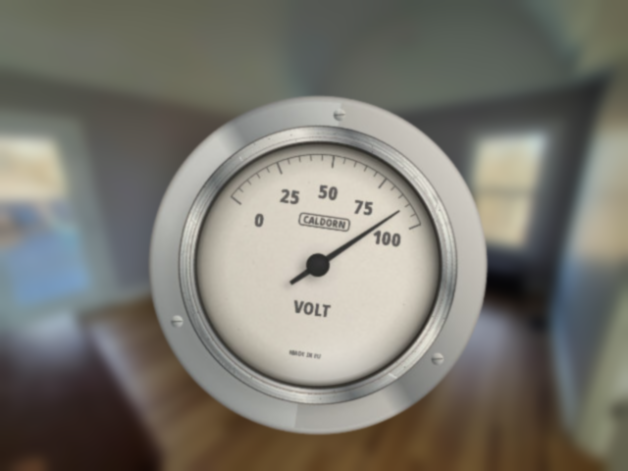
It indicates **90** V
